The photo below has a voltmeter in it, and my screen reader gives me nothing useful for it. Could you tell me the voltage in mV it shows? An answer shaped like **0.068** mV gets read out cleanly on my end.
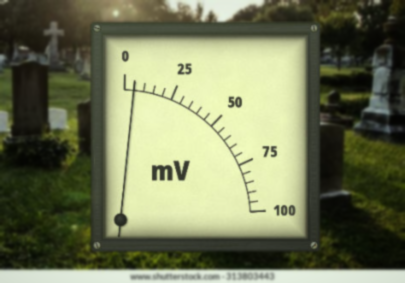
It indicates **5** mV
